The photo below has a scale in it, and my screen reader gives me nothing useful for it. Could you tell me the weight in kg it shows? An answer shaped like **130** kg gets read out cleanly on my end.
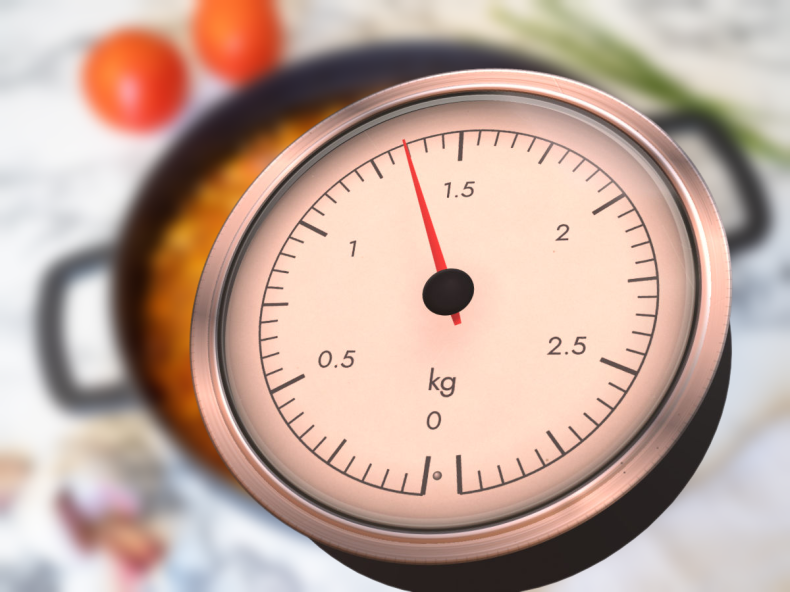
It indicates **1.35** kg
